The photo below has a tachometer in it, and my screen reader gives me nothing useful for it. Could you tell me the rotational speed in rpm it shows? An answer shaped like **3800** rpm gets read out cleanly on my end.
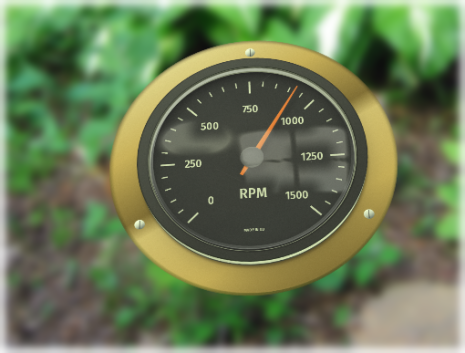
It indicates **925** rpm
